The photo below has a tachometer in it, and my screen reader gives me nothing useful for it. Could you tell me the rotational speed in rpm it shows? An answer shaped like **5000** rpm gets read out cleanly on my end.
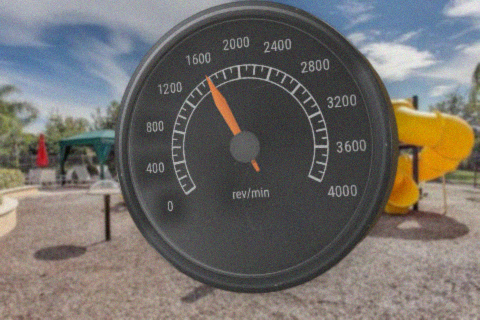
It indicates **1600** rpm
